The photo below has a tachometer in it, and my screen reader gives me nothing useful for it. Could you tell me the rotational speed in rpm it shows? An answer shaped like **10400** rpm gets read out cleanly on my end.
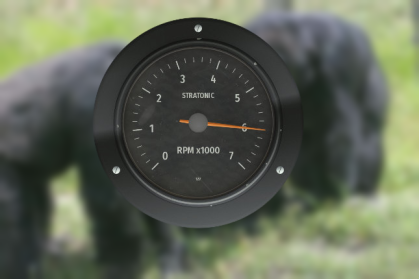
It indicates **6000** rpm
